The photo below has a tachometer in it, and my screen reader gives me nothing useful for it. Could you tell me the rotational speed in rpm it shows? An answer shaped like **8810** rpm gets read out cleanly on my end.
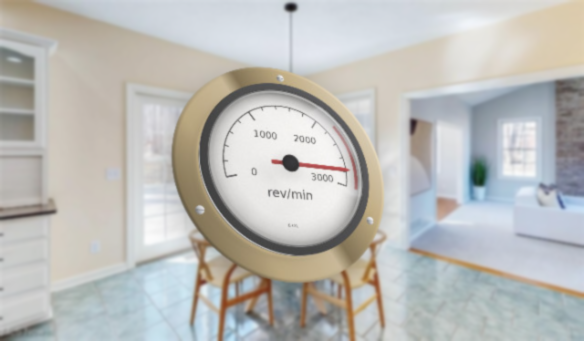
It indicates **2800** rpm
